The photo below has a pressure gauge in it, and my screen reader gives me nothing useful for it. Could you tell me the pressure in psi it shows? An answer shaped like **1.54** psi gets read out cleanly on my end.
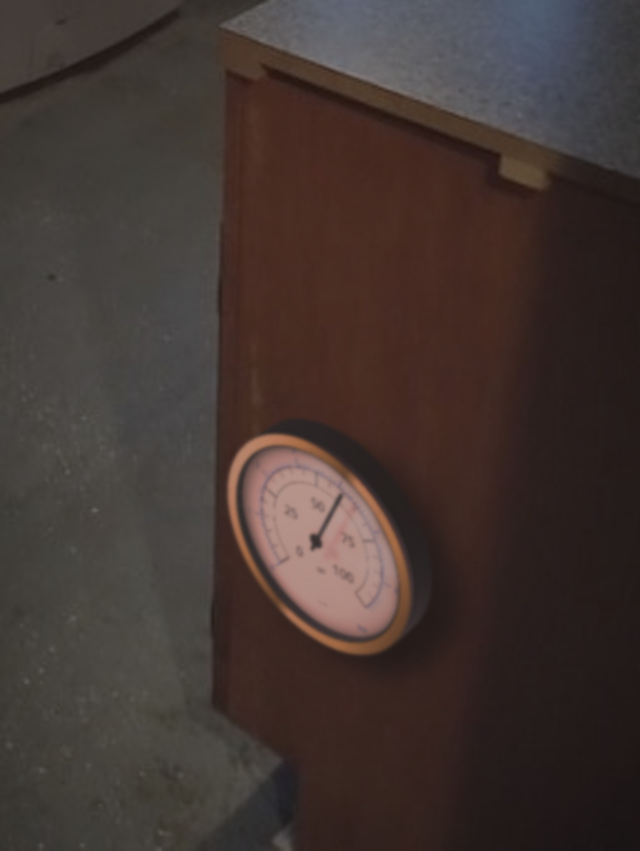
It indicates **60** psi
